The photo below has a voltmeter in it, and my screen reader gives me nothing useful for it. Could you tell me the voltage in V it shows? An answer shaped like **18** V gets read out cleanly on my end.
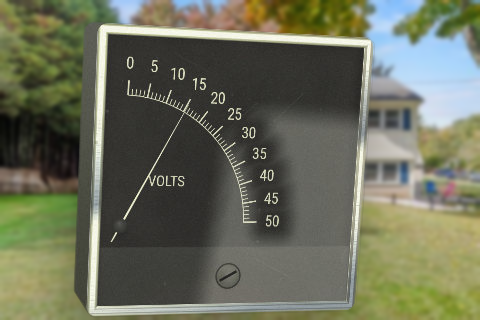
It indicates **15** V
